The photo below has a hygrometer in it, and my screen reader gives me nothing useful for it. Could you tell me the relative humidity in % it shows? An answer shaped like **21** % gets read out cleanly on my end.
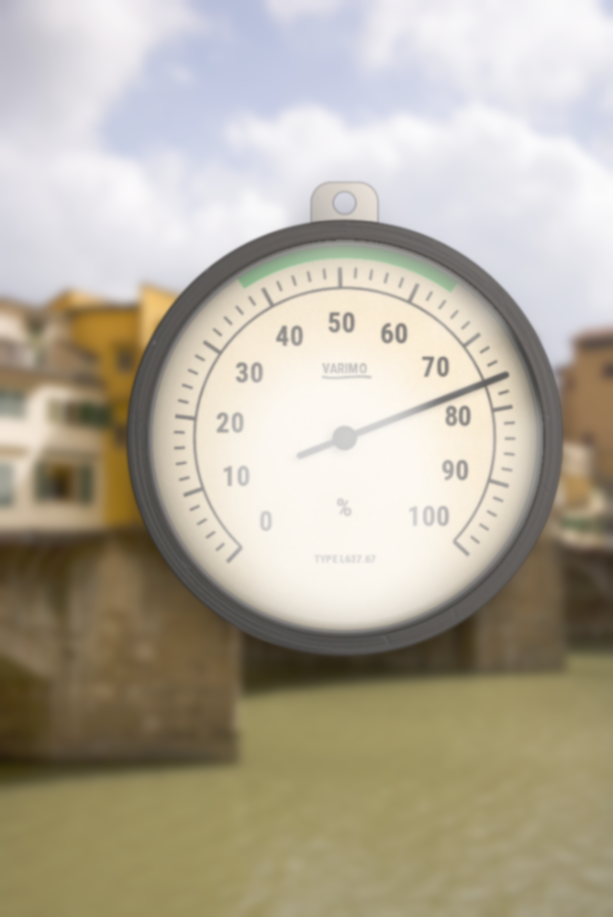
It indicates **76** %
